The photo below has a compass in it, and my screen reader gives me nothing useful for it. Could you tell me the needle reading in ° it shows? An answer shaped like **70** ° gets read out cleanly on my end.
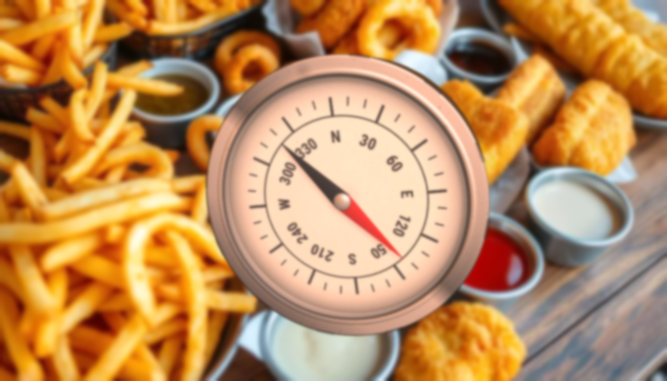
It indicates **140** °
